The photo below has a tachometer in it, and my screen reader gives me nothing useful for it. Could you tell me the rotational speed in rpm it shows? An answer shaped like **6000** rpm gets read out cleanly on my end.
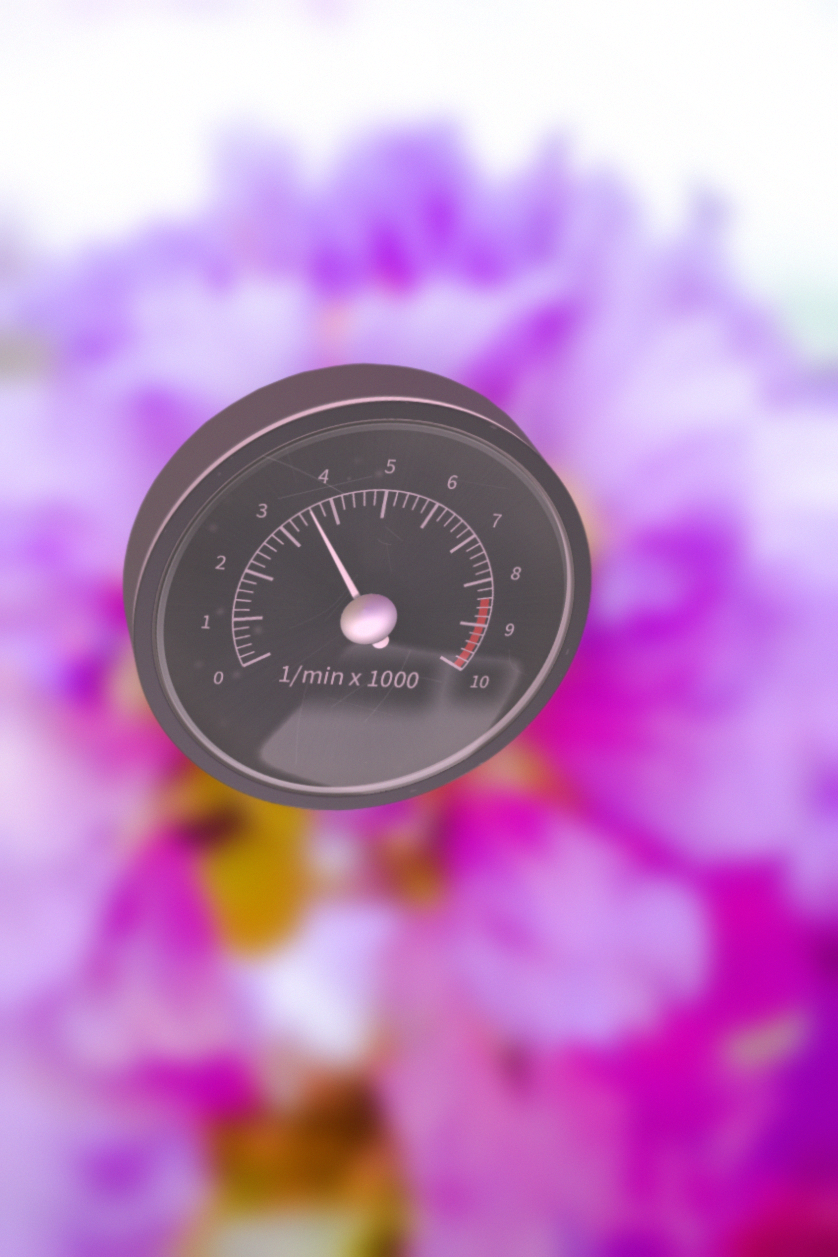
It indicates **3600** rpm
